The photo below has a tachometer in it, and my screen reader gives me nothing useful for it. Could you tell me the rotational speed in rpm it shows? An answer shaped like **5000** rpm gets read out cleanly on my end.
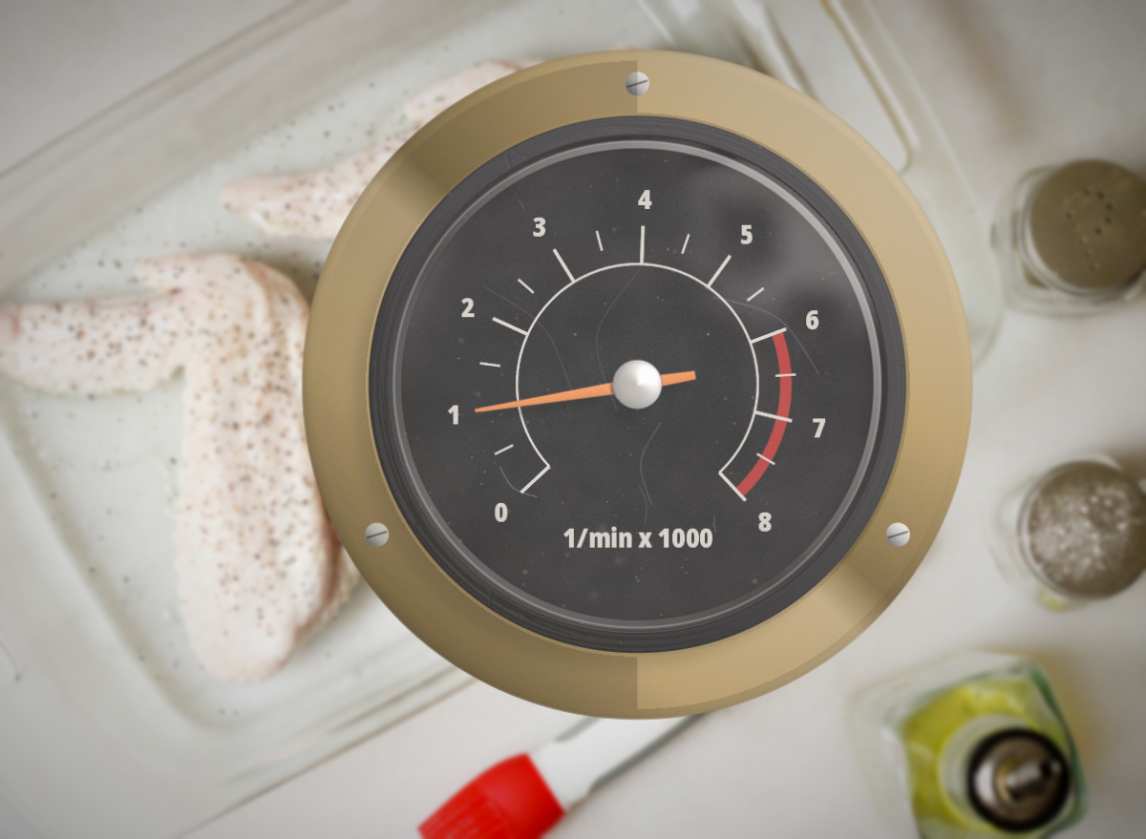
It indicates **1000** rpm
